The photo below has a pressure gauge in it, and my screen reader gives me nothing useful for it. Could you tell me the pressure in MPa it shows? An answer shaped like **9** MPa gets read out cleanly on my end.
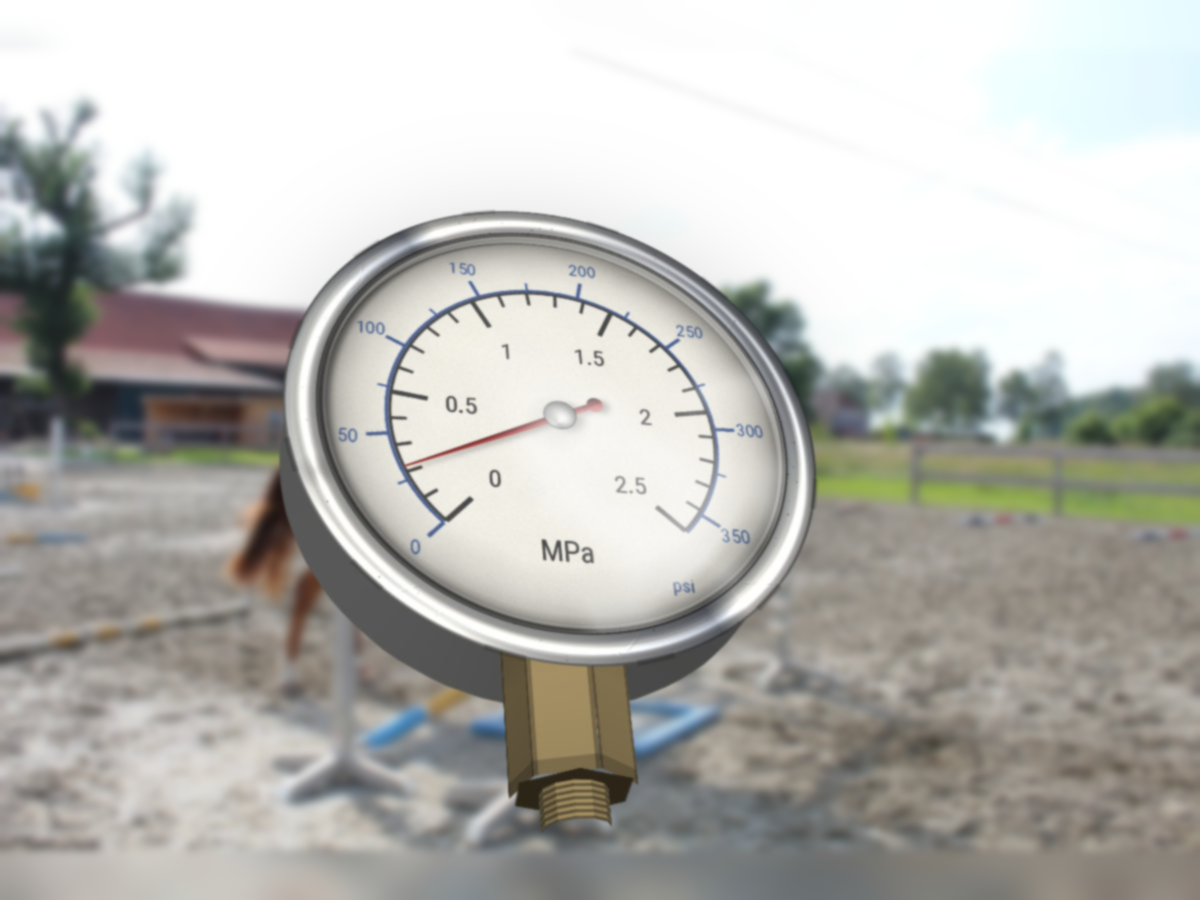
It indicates **0.2** MPa
